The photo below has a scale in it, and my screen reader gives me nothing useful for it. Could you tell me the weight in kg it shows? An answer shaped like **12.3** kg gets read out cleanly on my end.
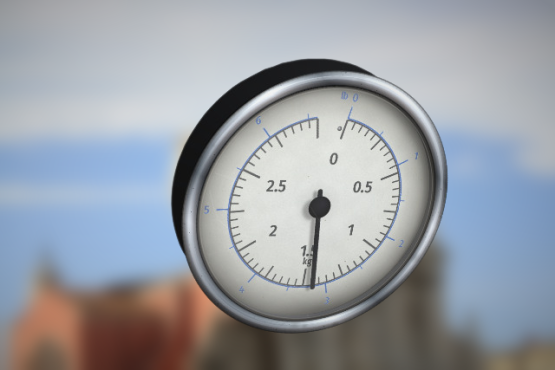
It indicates **1.45** kg
